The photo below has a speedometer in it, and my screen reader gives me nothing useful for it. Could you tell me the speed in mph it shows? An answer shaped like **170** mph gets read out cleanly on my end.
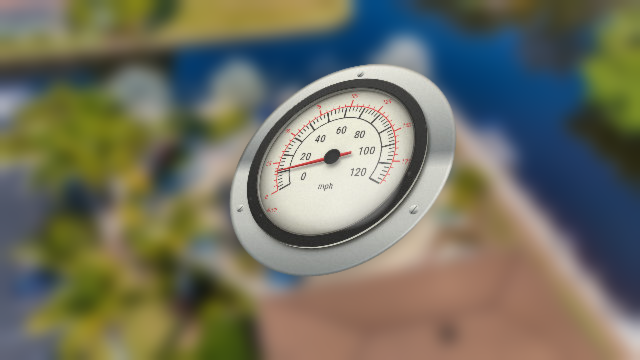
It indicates **10** mph
